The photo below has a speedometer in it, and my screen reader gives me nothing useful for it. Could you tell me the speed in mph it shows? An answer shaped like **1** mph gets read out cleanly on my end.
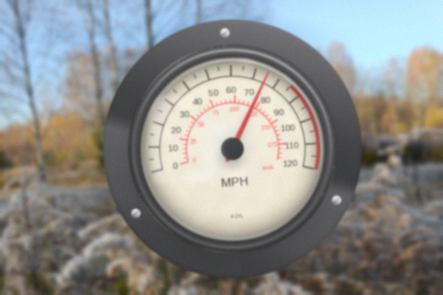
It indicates **75** mph
